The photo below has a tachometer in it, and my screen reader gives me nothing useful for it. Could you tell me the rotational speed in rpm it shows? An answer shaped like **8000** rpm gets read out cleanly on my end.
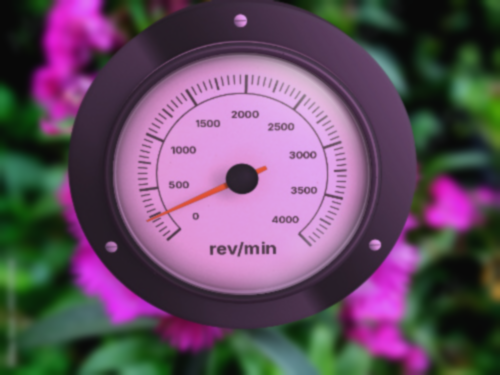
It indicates **250** rpm
